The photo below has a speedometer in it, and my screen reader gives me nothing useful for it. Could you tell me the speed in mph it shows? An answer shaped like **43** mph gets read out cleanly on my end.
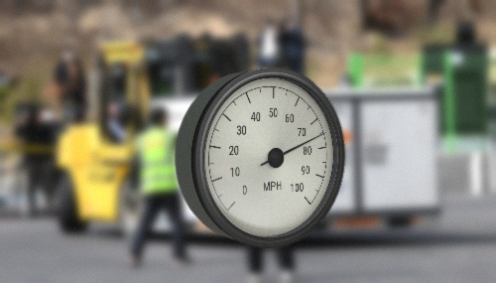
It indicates **75** mph
